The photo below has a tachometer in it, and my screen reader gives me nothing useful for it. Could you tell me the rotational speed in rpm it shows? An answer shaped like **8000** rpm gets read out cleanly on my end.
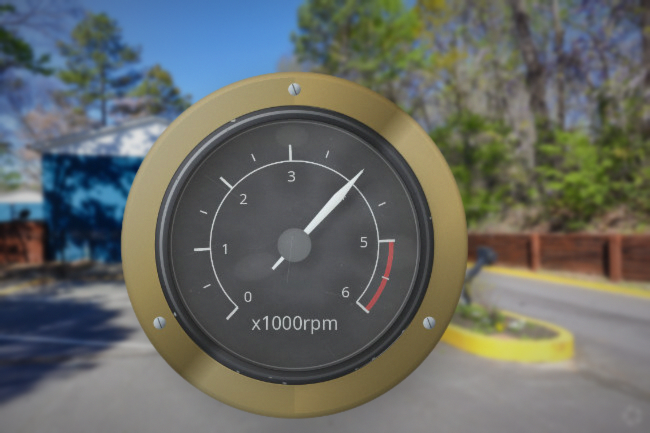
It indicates **4000** rpm
